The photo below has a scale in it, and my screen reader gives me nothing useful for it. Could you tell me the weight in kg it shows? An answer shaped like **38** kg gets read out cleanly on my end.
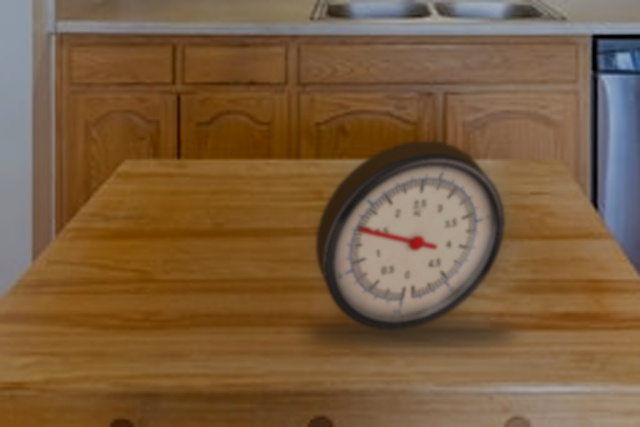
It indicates **1.5** kg
